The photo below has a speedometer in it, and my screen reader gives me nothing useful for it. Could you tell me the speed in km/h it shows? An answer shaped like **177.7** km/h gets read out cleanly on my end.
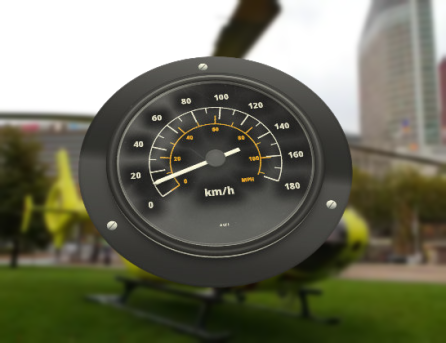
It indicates **10** km/h
